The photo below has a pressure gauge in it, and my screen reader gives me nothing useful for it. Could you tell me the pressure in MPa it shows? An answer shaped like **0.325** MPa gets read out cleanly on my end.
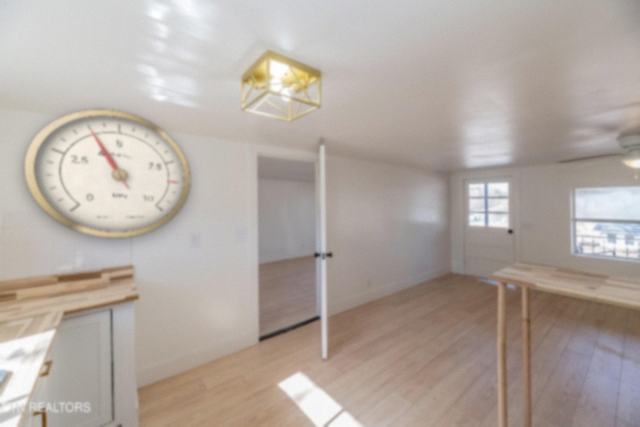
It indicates **4** MPa
